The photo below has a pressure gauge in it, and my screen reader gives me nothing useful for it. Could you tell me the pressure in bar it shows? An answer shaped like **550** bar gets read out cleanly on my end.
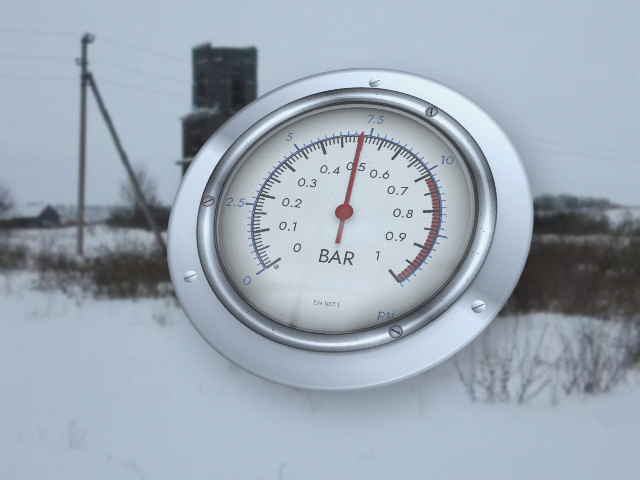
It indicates **0.5** bar
